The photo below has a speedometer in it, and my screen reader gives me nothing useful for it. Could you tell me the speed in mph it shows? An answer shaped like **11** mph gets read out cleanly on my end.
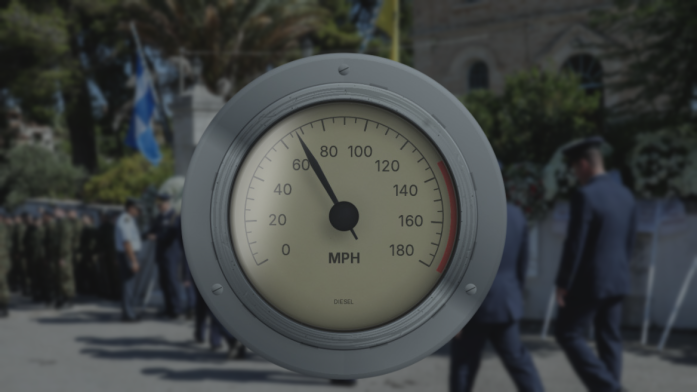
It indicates **67.5** mph
